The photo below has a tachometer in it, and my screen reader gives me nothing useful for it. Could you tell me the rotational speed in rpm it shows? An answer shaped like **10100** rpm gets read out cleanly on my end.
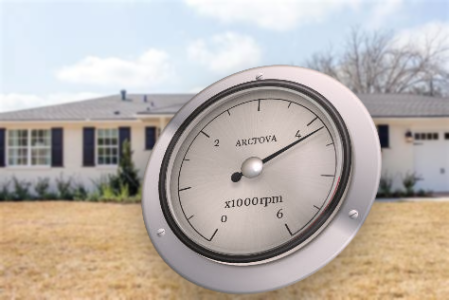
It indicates **4250** rpm
